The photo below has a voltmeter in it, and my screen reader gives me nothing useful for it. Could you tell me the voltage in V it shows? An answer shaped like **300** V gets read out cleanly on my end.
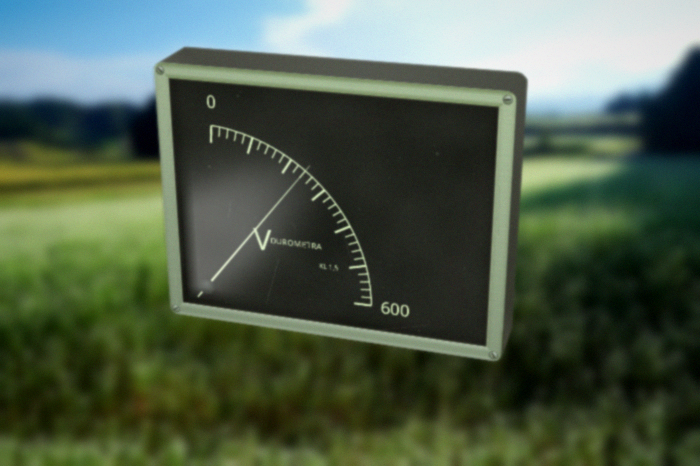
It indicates **240** V
